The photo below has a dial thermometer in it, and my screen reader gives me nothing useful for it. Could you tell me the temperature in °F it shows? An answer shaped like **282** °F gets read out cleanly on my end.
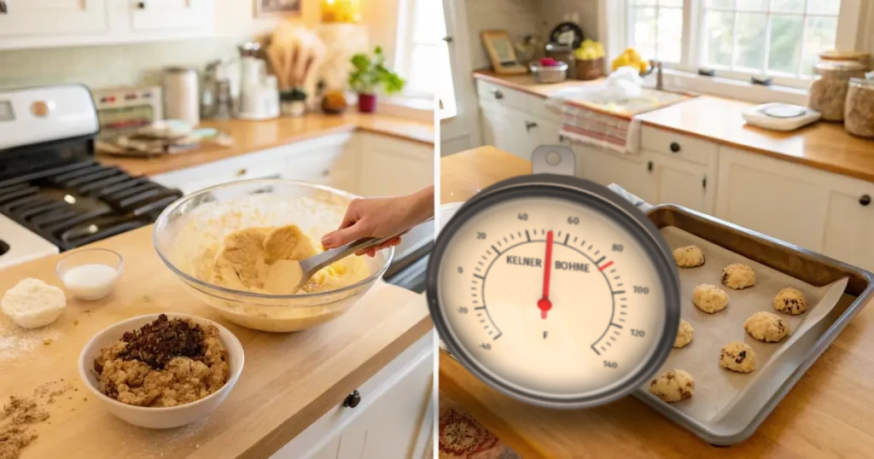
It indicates **52** °F
